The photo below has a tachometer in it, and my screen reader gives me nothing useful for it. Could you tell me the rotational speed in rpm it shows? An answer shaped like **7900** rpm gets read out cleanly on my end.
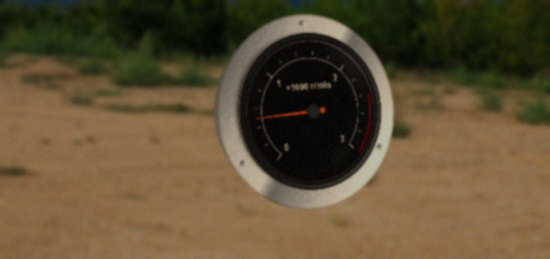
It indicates **500** rpm
